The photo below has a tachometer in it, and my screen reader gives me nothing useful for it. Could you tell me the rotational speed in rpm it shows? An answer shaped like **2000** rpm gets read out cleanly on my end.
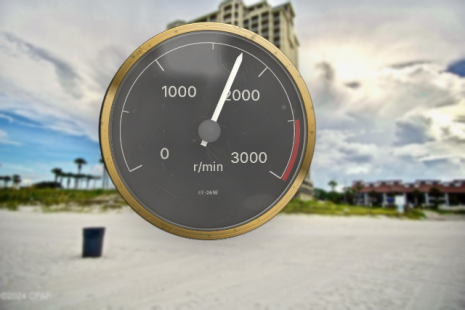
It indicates **1750** rpm
